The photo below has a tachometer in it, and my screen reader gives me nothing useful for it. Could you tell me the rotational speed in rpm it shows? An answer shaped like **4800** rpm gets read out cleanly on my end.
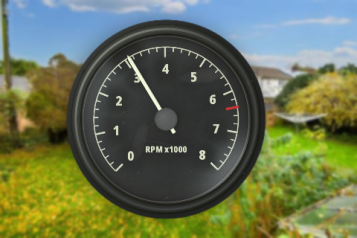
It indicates **3100** rpm
